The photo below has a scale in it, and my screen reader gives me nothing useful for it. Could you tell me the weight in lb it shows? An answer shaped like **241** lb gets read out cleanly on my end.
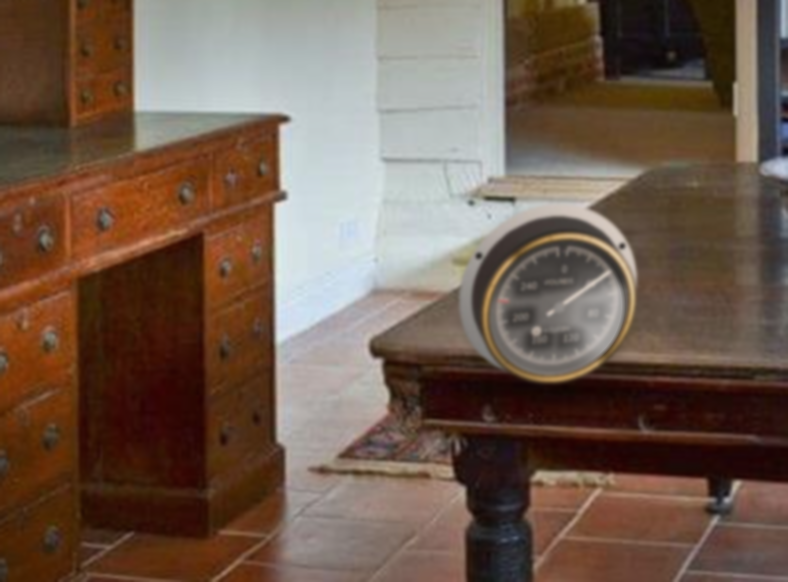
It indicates **40** lb
